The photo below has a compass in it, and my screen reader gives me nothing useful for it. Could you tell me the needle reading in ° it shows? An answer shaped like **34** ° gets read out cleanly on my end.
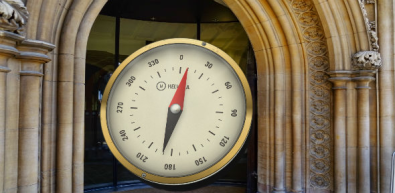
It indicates **10** °
